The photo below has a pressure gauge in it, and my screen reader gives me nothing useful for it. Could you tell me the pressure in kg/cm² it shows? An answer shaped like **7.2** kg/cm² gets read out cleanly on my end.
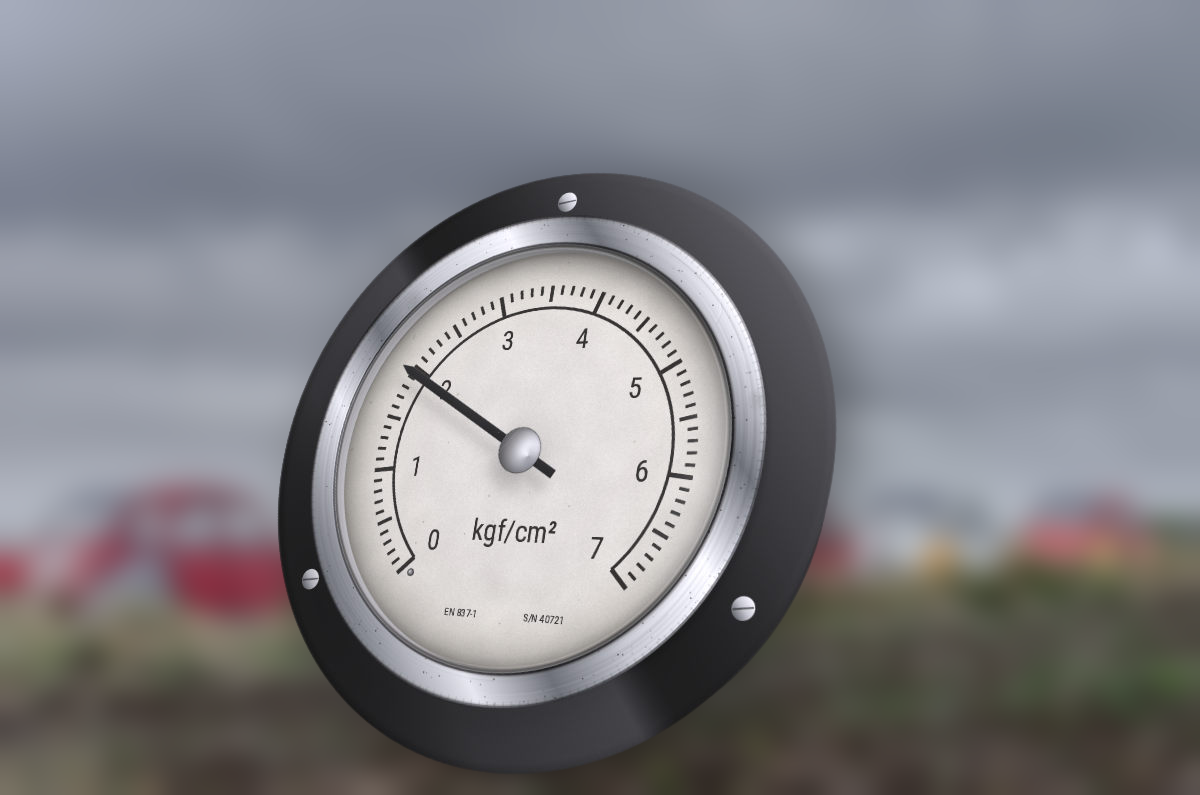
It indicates **1.95** kg/cm²
